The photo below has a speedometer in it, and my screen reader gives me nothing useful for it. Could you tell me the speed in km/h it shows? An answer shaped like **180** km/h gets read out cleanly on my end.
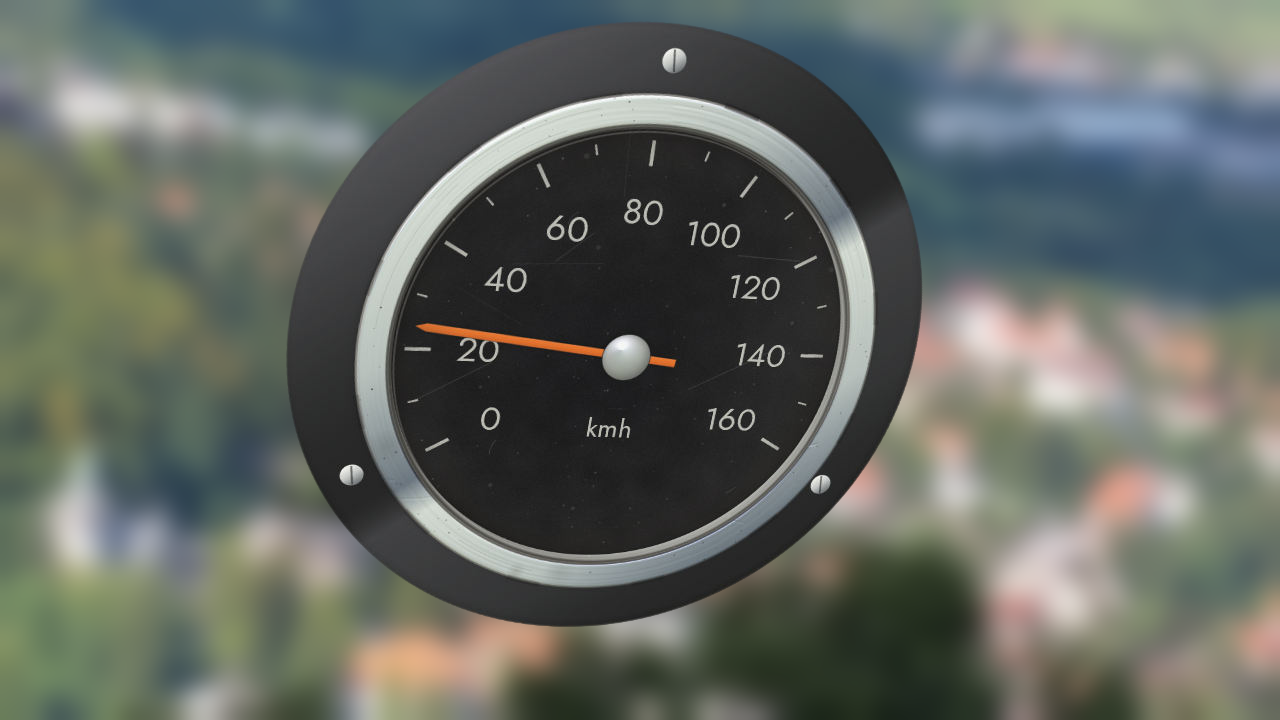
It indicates **25** km/h
